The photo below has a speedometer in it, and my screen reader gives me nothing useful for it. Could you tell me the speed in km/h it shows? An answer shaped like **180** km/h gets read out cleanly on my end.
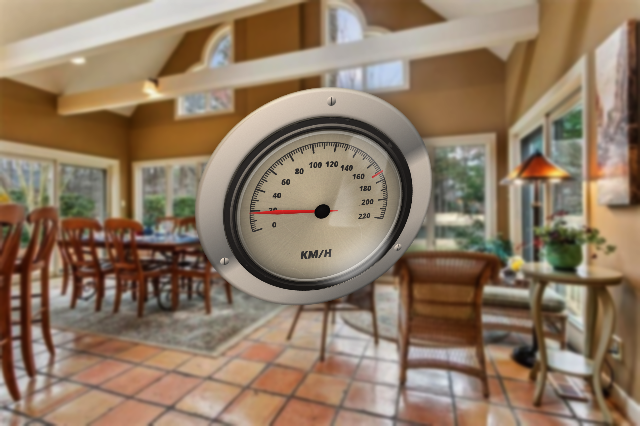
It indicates **20** km/h
